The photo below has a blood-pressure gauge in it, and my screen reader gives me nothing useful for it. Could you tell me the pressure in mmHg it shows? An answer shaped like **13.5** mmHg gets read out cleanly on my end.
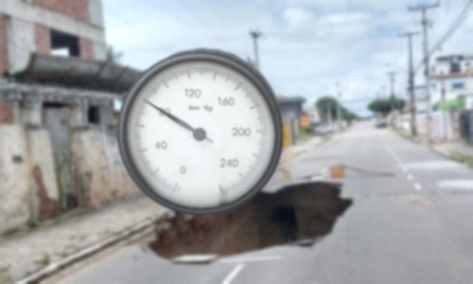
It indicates **80** mmHg
